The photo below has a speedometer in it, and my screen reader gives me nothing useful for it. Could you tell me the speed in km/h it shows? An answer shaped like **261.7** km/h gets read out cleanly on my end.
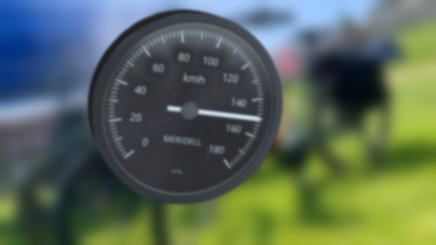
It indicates **150** km/h
